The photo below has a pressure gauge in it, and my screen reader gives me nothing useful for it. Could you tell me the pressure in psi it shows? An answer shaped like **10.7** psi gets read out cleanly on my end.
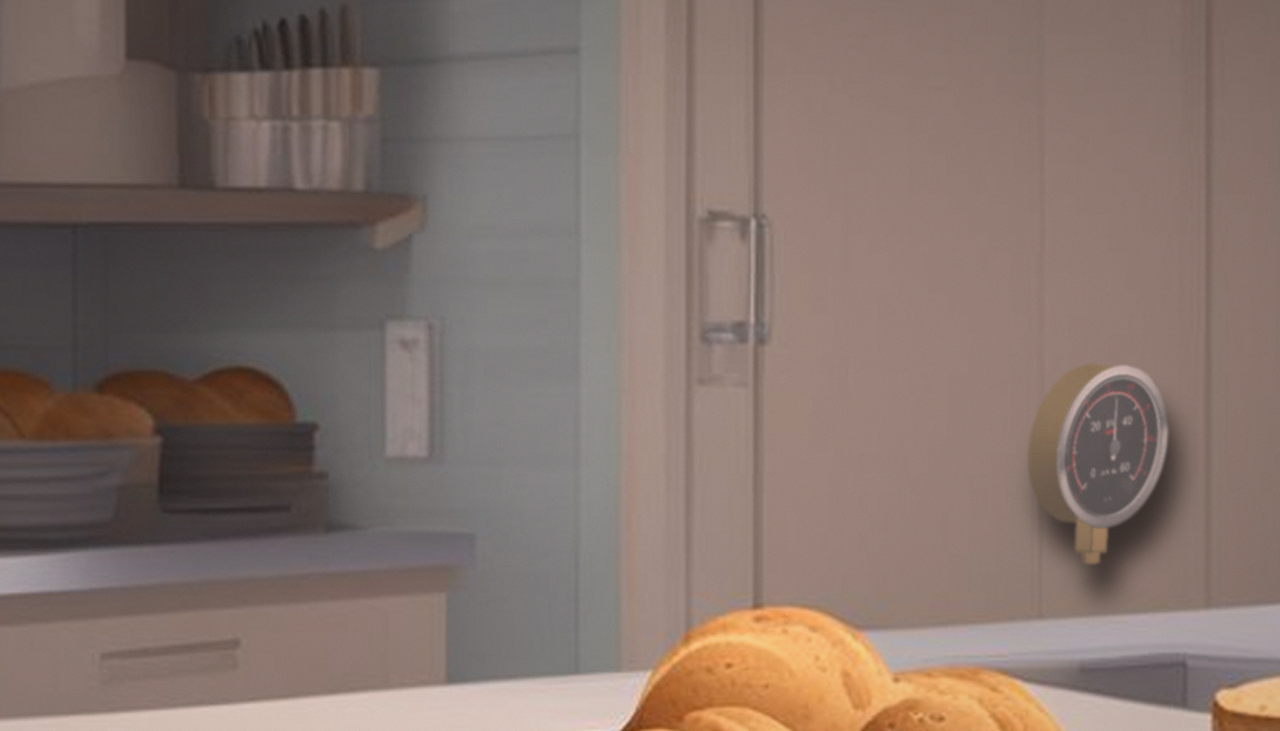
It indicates **30** psi
